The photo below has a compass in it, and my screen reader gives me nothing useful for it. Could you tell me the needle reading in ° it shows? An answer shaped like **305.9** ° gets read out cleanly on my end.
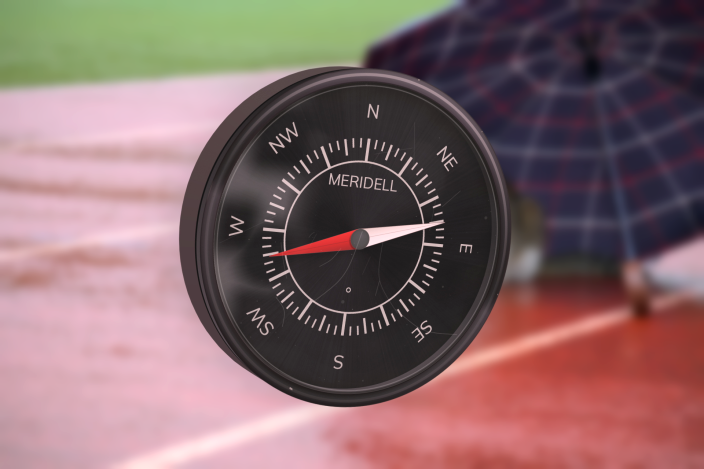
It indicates **255** °
